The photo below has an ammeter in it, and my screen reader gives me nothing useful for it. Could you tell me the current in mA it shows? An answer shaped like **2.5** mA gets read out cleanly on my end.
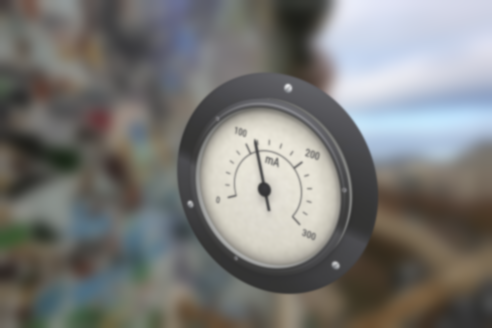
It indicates **120** mA
